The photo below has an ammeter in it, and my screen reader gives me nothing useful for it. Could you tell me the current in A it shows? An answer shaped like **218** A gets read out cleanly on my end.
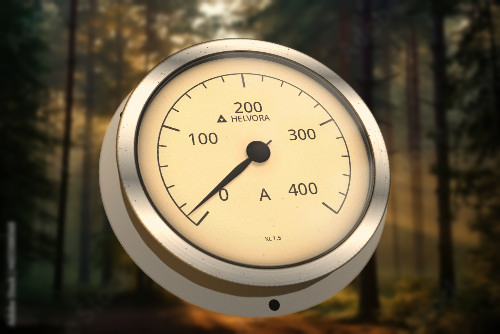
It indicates **10** A
